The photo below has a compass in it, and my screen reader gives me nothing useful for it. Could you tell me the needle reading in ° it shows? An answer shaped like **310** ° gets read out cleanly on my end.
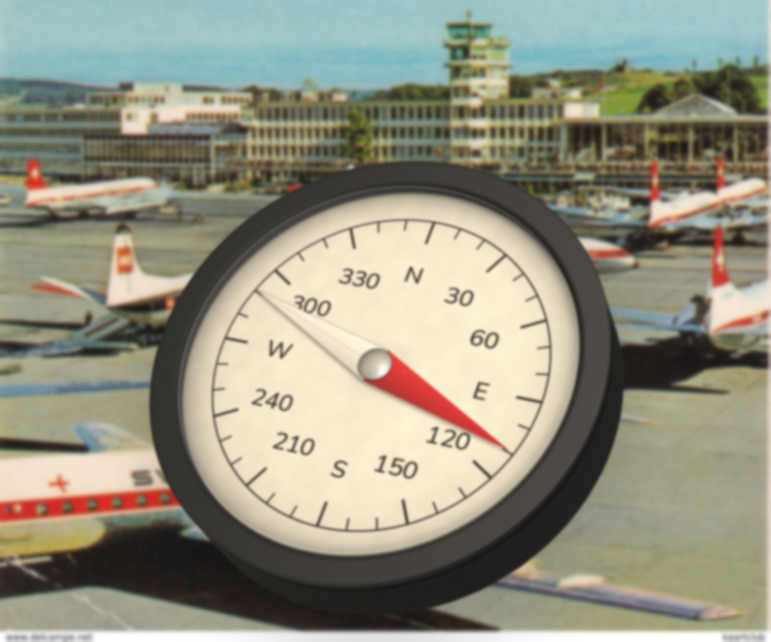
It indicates **110** °
